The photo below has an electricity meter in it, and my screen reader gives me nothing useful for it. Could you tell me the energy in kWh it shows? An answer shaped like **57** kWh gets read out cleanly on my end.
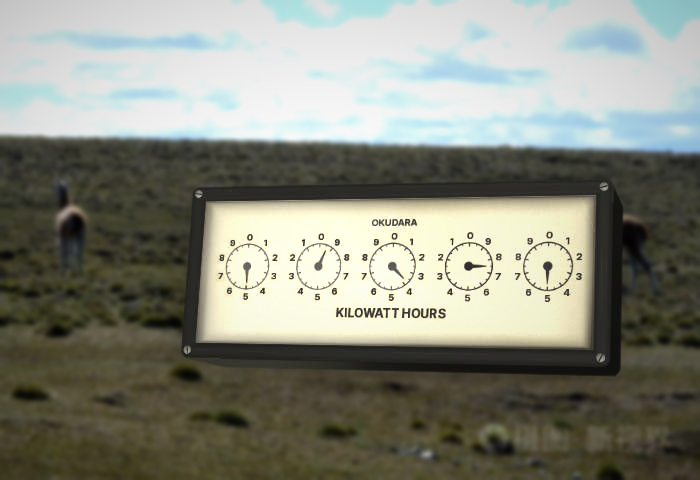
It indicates **49375** kWh
